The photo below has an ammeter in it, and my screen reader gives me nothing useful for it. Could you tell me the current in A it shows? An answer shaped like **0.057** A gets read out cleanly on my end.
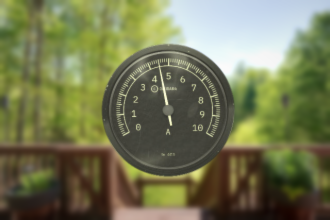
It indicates **4.5** A
